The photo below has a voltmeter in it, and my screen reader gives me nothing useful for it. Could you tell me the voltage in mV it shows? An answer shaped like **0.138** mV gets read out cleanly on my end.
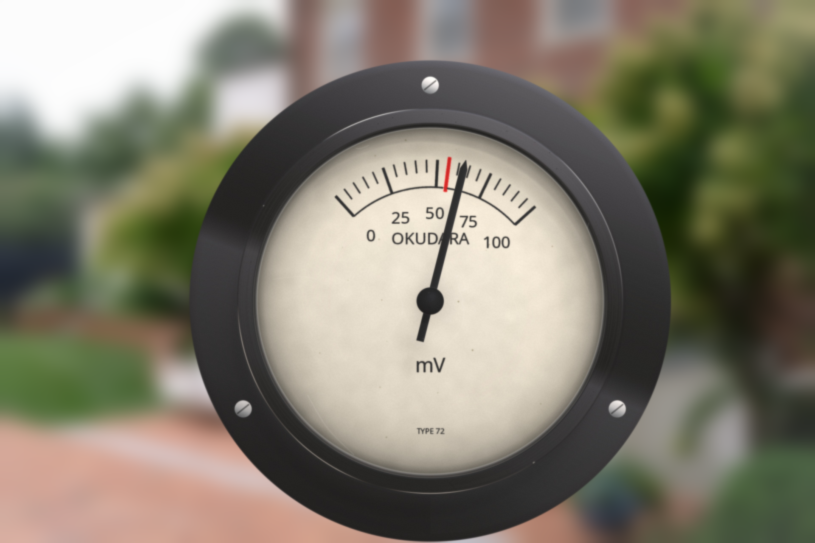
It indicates **62.5** mV
